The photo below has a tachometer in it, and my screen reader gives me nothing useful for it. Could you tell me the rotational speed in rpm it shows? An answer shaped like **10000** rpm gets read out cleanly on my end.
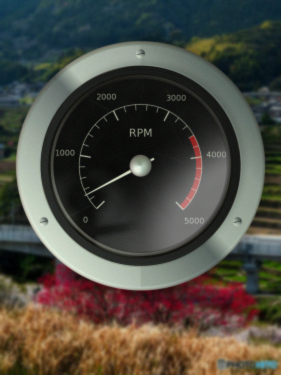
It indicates **300** rpm
